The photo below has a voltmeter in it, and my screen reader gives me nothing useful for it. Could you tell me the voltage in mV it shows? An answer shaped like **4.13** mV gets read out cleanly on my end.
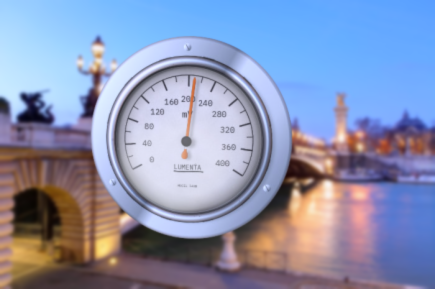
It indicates **210** mV
